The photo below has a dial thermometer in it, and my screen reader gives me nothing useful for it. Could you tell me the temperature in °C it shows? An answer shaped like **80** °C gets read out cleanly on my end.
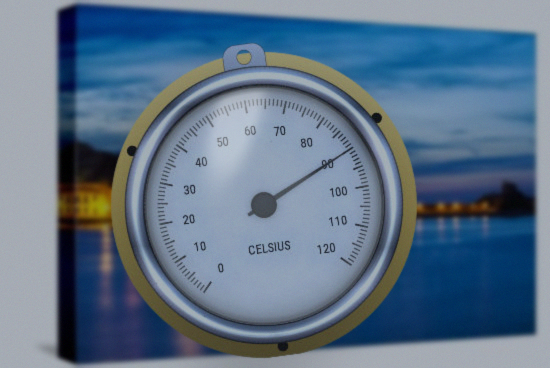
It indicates **90** °C
